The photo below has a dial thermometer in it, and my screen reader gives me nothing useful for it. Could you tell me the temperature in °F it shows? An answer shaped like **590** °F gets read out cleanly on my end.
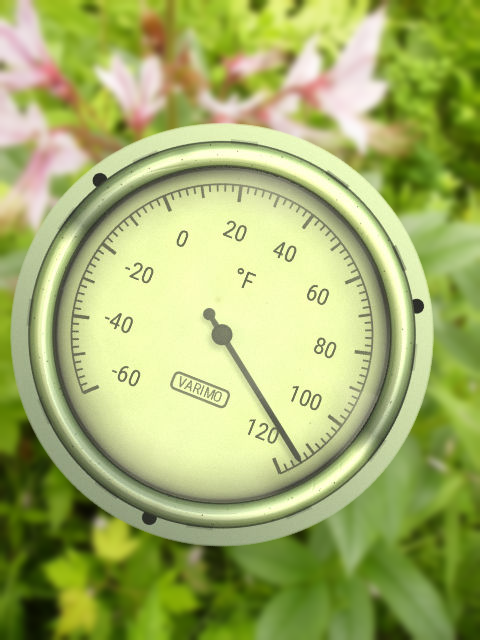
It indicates **114** °F
